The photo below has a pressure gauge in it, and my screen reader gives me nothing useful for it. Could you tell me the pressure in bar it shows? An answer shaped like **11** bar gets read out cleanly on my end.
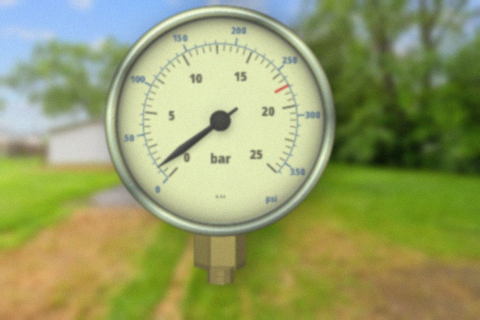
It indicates **1** bar
